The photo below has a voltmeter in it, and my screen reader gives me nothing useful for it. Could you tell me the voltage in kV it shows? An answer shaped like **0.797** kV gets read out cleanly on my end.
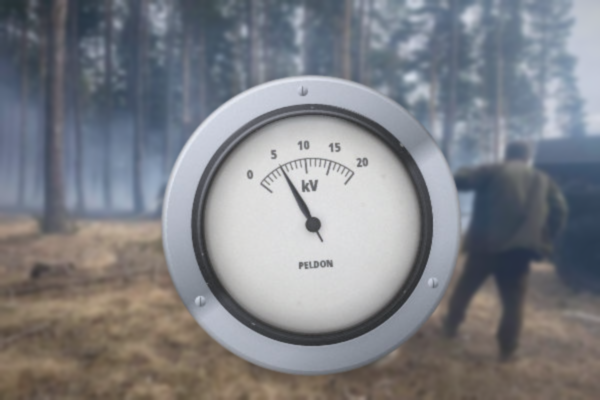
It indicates **5** kV
